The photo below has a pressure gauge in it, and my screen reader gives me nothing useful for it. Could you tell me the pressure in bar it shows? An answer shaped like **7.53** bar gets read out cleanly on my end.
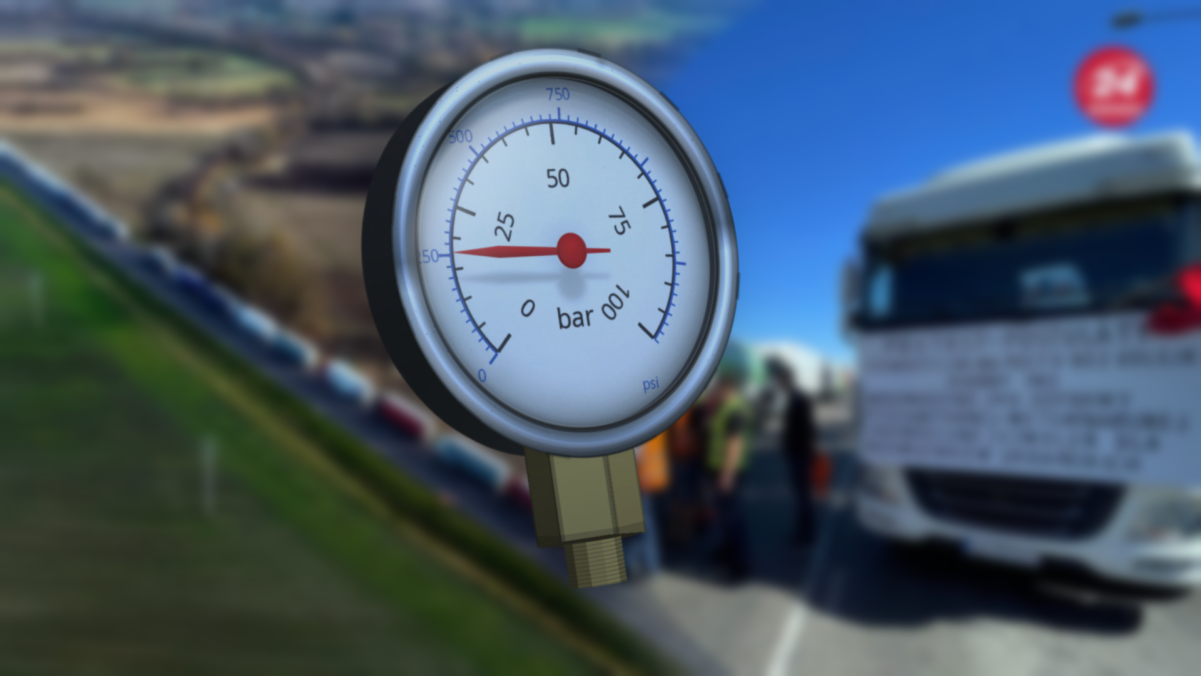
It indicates **17.5** bar
